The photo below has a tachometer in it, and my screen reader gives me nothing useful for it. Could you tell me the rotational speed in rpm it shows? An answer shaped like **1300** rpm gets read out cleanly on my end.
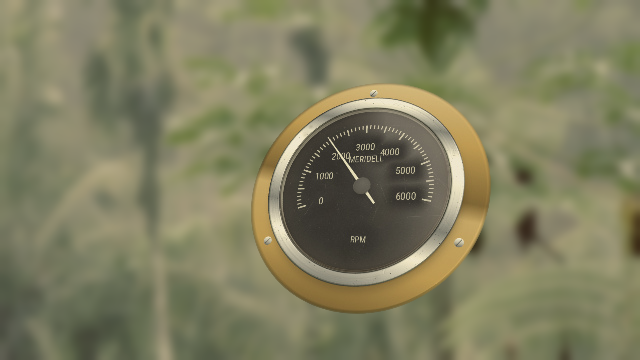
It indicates **2000** rpm
